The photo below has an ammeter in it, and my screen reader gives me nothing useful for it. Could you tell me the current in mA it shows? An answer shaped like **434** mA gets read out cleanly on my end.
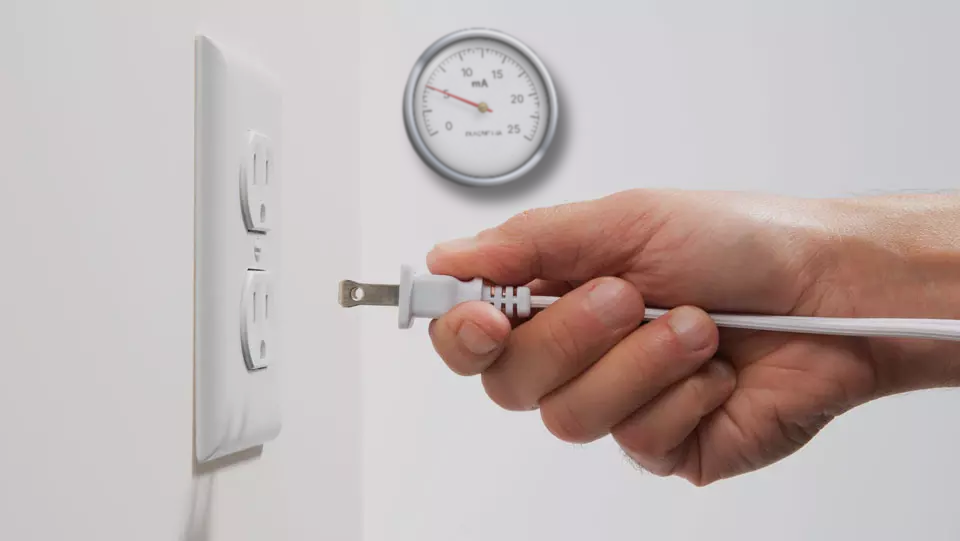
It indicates **5** mA
